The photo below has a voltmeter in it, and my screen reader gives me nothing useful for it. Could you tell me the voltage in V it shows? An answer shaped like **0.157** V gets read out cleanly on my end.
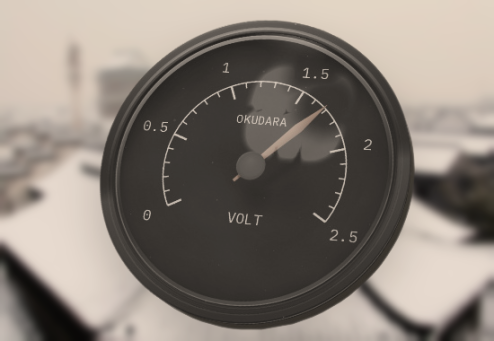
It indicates **1.7** V
